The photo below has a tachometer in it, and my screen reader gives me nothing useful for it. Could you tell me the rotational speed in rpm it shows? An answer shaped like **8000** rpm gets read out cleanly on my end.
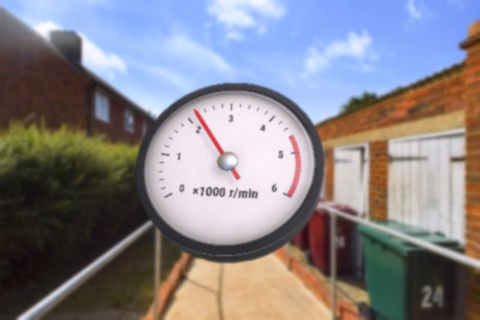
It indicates **2200** rpm
